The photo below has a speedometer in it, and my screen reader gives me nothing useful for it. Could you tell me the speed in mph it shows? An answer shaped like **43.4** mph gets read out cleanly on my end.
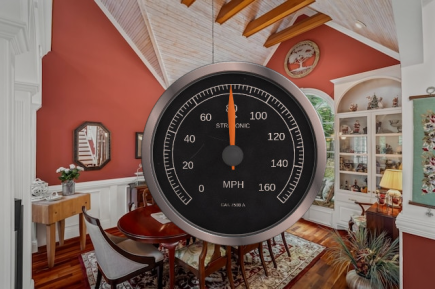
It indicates **80** mph
